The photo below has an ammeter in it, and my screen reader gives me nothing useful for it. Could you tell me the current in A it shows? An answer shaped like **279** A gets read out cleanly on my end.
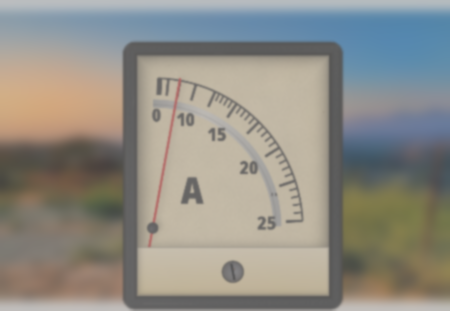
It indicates **7.5** A
